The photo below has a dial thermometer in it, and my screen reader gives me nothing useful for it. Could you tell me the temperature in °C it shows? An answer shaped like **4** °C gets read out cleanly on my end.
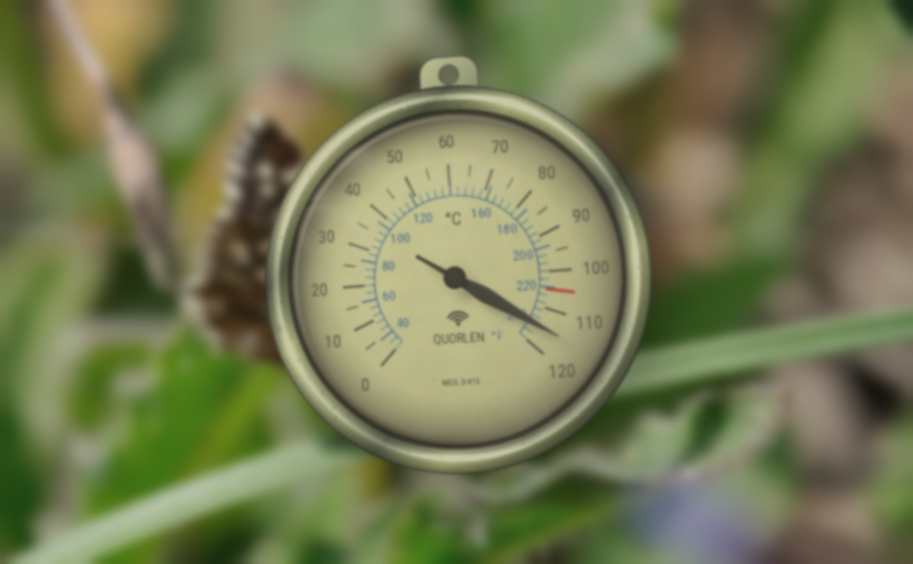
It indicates **115** °C
